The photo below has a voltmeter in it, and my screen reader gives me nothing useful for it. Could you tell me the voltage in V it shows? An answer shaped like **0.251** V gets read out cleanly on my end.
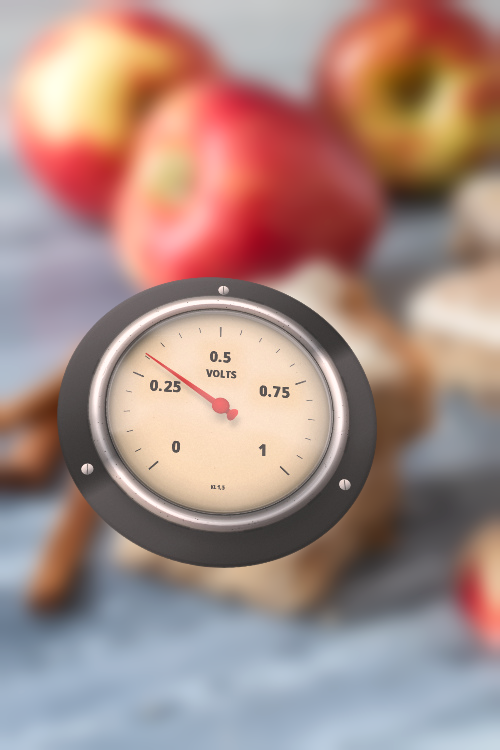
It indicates **0.3** V
